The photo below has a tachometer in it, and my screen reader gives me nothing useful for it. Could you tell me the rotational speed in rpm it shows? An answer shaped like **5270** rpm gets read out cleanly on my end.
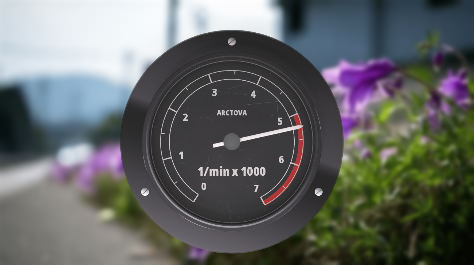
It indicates **5250** rpm
